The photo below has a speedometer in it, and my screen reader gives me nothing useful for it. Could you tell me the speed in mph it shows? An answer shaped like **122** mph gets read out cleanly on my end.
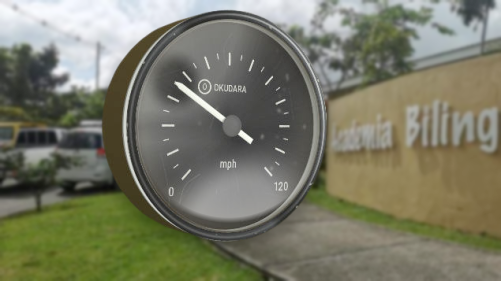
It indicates **35** mph
